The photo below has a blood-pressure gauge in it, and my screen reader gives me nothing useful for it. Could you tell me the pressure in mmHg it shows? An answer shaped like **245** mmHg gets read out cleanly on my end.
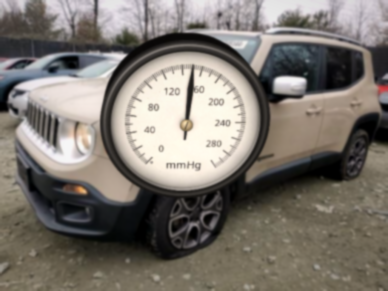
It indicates **150** mmHg
